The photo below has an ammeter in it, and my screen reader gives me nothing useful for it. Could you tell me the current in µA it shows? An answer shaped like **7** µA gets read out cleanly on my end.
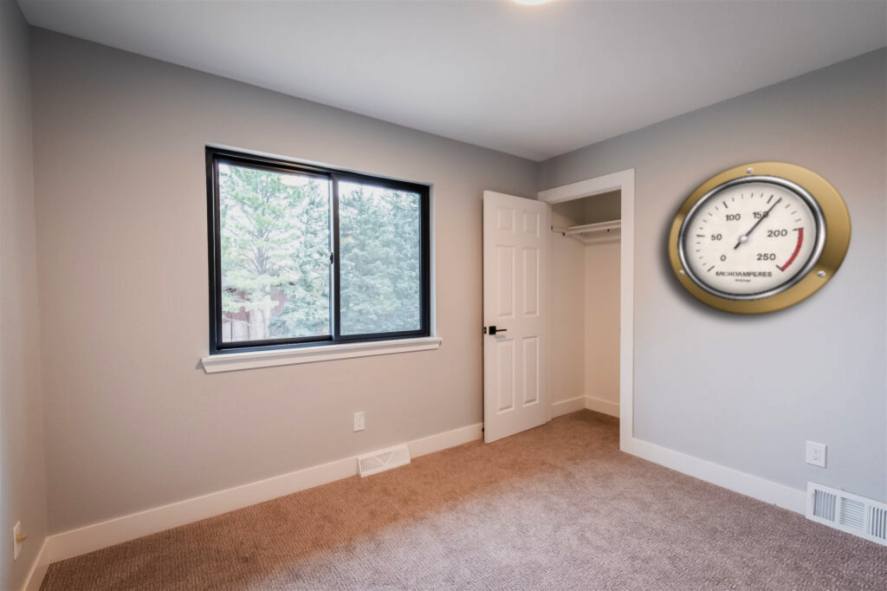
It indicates **160** µA
